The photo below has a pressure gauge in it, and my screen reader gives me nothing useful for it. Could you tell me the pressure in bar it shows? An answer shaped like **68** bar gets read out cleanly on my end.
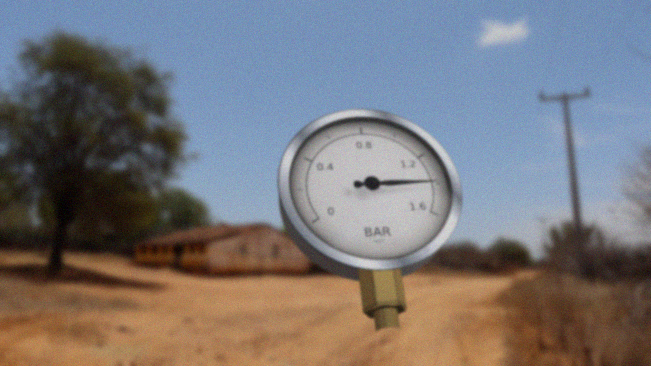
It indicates **1.4** bar
